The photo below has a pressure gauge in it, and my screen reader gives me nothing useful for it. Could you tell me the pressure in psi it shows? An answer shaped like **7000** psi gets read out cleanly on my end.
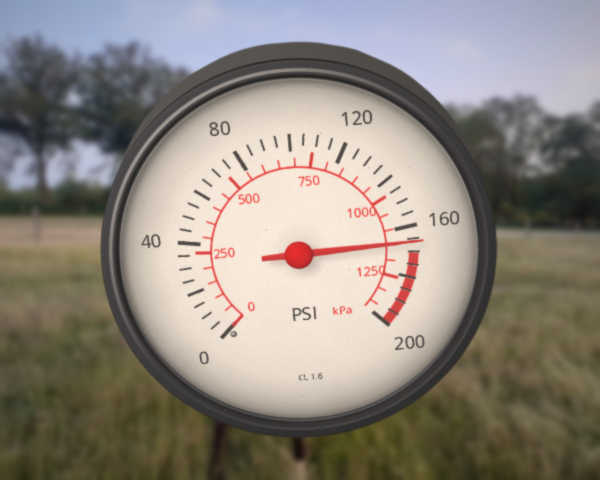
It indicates **165** psi
